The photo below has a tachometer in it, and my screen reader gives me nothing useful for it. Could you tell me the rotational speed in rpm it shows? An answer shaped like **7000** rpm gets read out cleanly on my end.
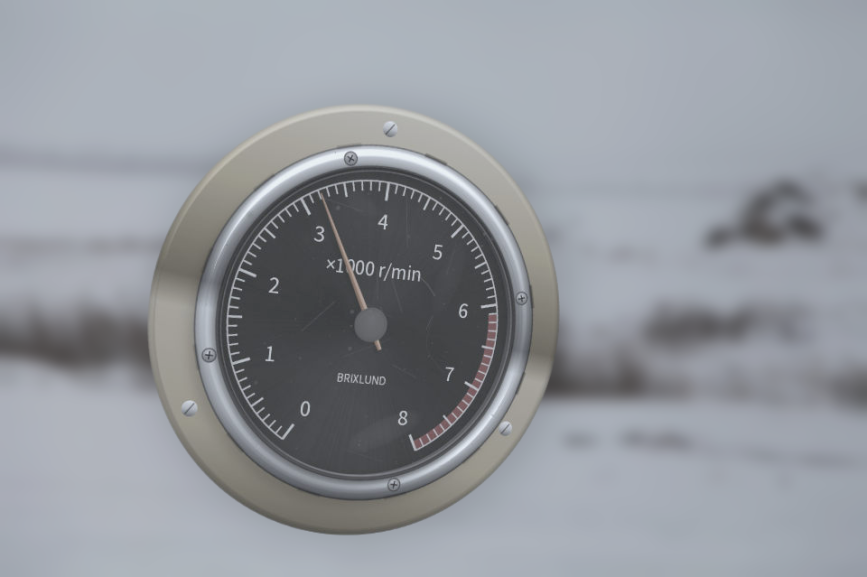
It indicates **3200** rpm
